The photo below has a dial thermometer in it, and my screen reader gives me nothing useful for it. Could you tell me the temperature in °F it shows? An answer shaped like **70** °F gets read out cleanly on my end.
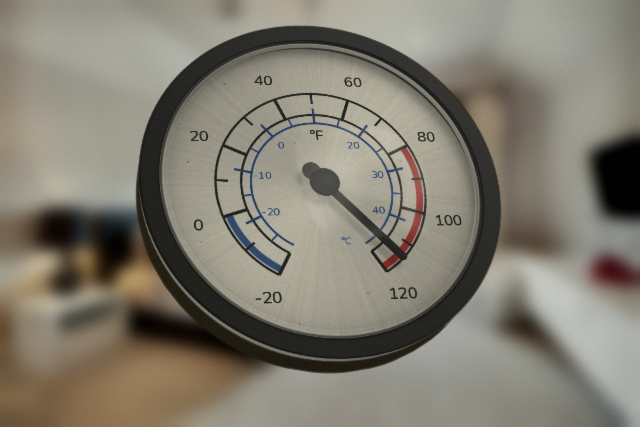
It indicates **115** °F
